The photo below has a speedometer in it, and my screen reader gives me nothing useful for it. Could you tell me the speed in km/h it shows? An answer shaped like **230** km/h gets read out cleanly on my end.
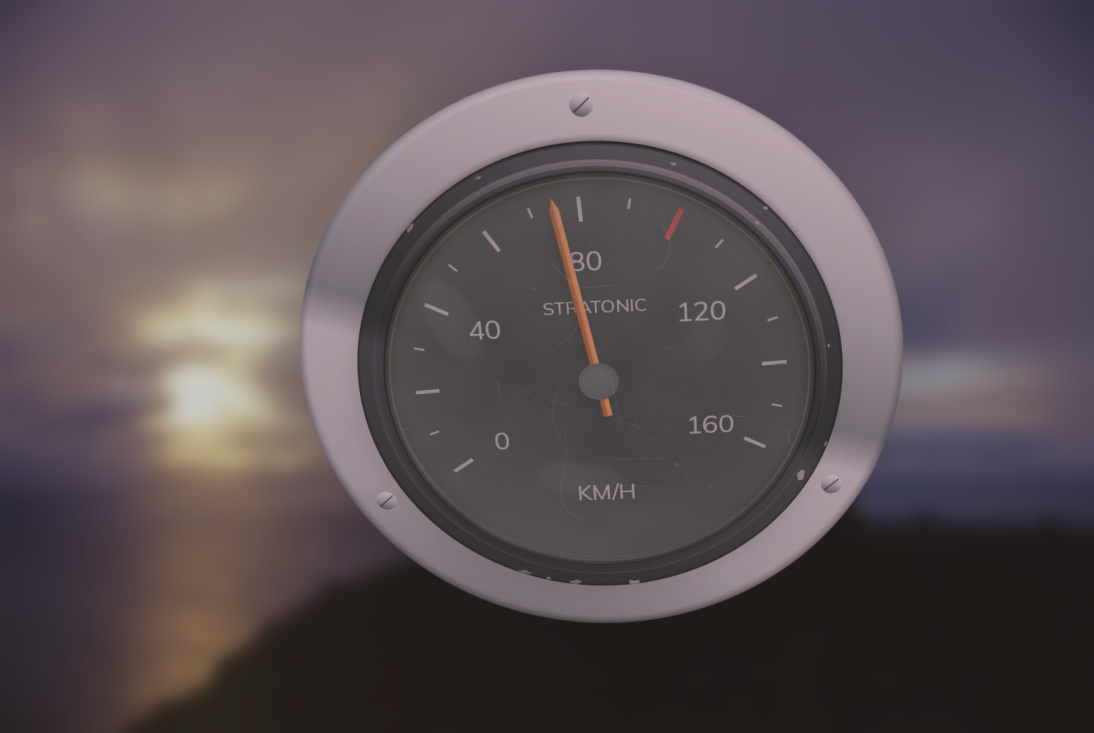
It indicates **75** km/h
